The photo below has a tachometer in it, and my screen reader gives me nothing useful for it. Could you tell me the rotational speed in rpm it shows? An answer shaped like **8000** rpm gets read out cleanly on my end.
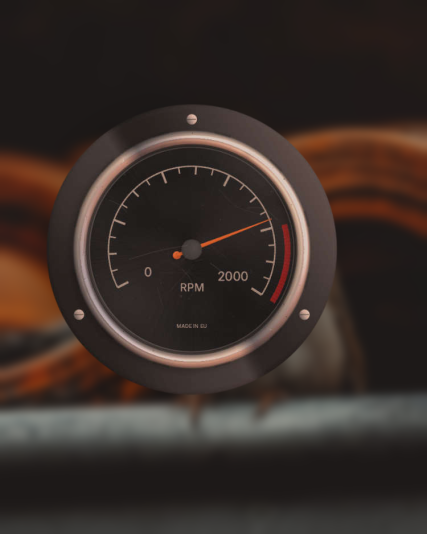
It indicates **1550** rpm
